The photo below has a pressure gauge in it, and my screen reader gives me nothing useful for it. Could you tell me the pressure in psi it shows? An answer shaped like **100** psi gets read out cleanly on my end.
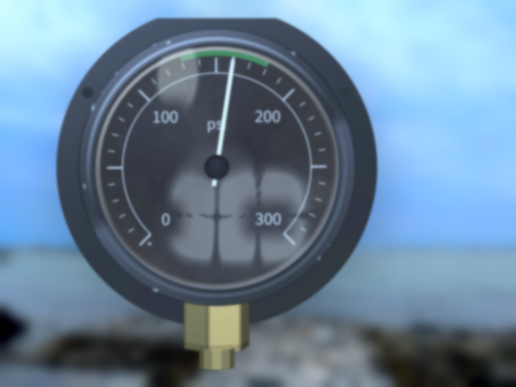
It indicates **160** psi
